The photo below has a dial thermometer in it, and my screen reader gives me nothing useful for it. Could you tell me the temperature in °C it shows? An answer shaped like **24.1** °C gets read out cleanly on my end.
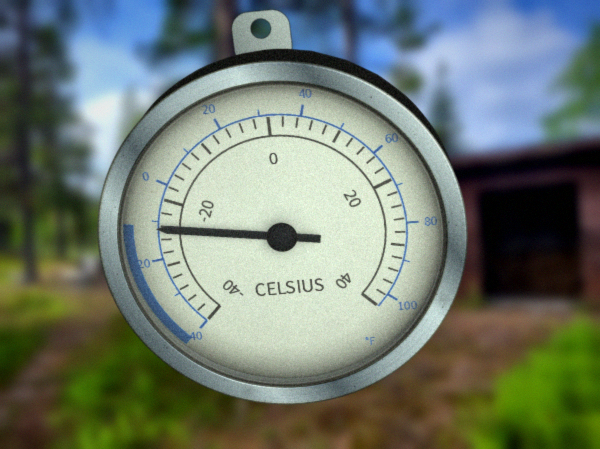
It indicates **-24** °C
